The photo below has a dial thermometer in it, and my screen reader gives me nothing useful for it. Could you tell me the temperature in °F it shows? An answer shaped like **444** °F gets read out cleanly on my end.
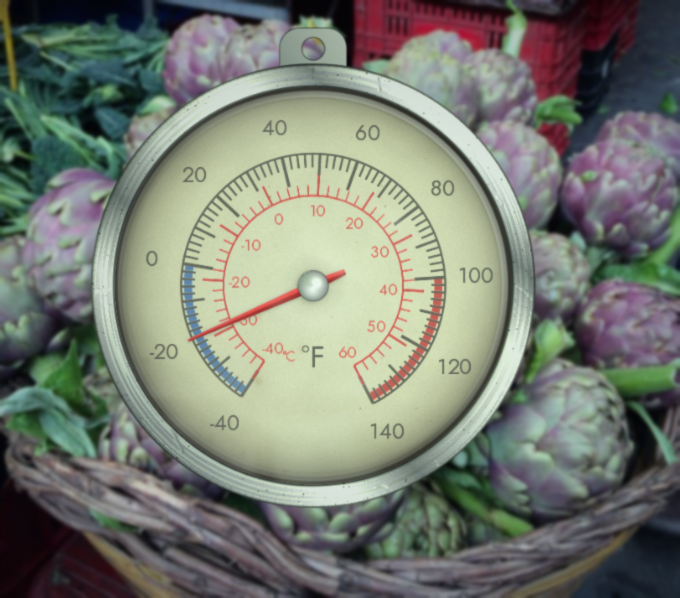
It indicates **-20** °F
